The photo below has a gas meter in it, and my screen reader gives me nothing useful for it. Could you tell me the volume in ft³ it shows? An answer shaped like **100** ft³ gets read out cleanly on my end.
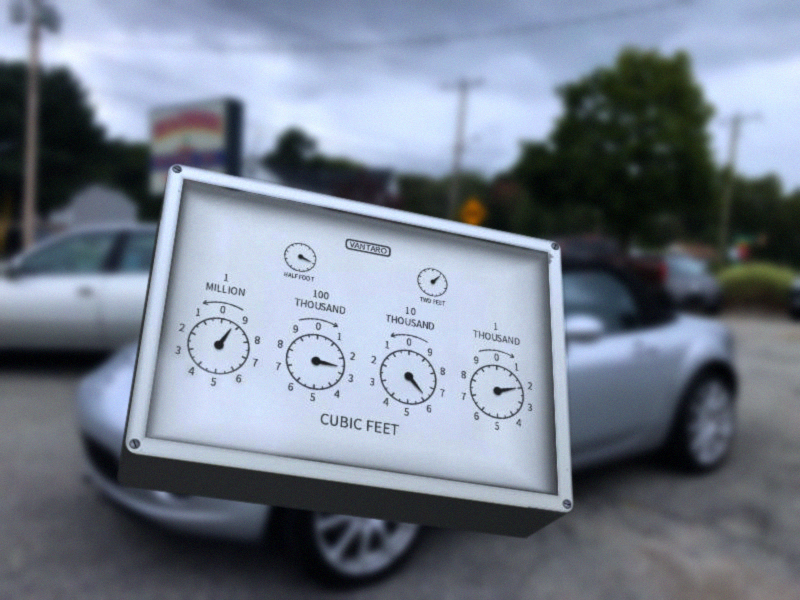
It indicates **926200** ft³
